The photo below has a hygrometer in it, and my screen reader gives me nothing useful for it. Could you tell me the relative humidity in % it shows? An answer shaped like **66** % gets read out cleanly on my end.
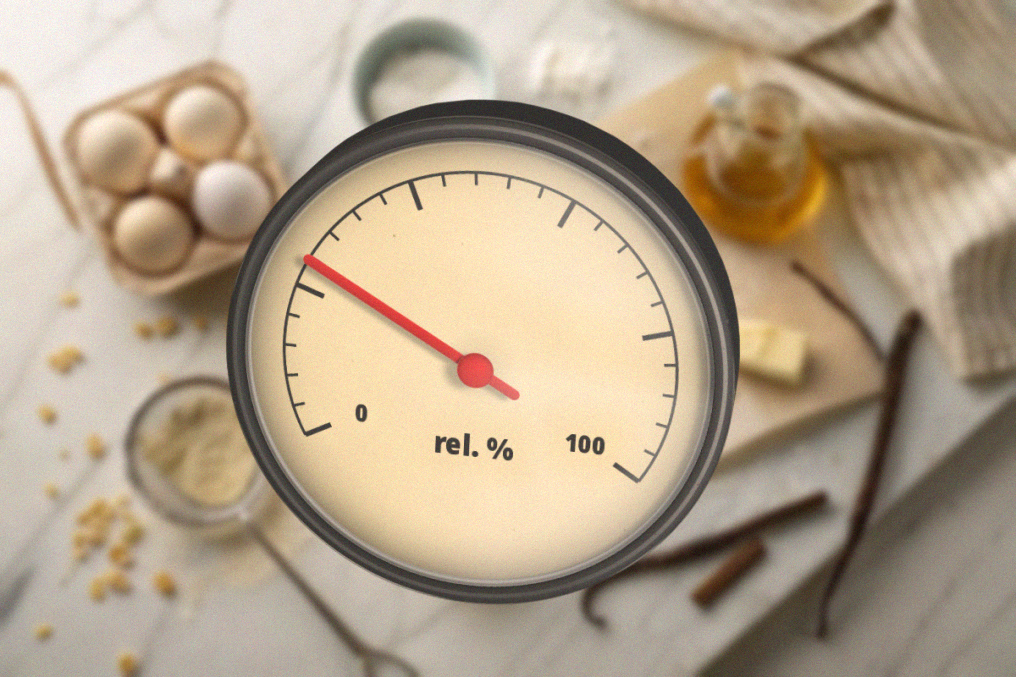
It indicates **24** %
